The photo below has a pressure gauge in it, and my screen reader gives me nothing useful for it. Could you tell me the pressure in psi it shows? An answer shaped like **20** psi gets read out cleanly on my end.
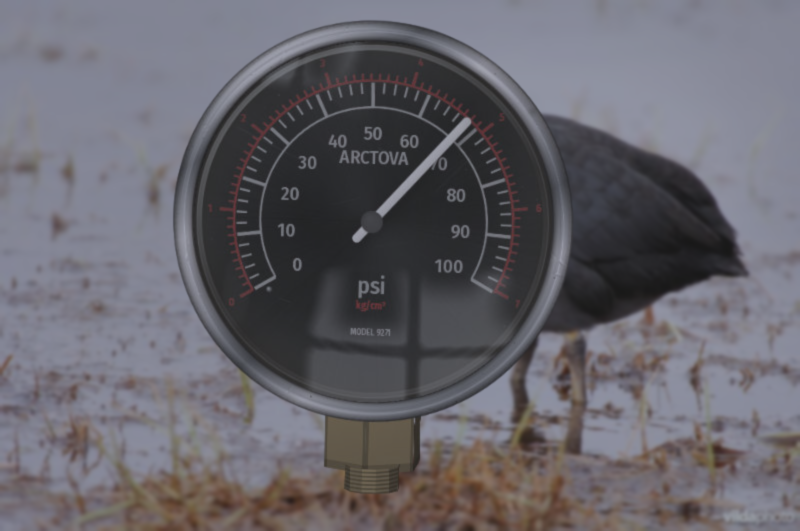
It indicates **68** psi
